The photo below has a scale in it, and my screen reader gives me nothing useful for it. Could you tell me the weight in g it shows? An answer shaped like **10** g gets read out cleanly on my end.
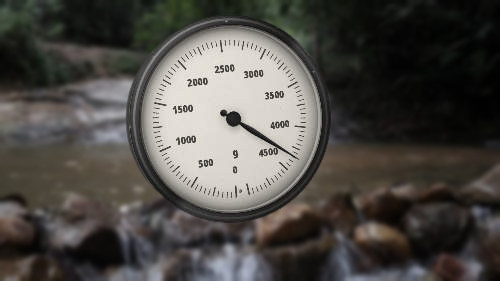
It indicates **4350** g
